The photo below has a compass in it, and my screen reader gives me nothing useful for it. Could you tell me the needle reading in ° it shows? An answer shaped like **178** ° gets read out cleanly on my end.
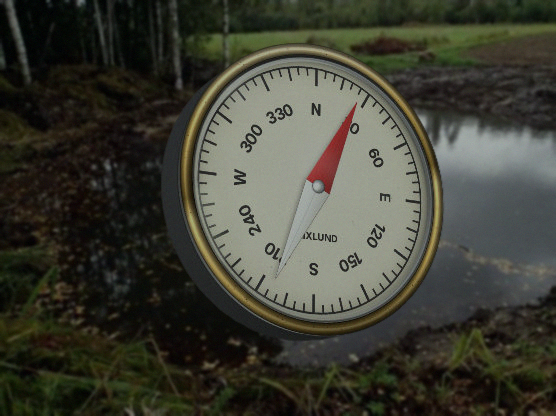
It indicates **25** °
